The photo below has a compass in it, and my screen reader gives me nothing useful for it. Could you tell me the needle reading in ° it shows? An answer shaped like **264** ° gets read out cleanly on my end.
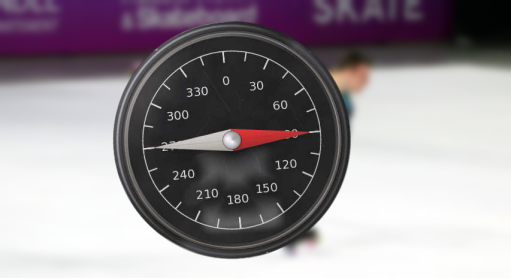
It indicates **90** °
